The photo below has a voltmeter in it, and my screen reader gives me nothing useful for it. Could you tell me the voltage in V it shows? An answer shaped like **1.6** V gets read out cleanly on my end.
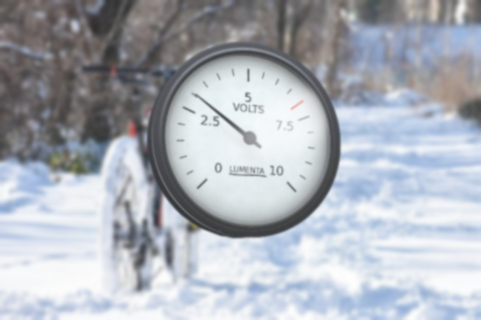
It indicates **3** V
